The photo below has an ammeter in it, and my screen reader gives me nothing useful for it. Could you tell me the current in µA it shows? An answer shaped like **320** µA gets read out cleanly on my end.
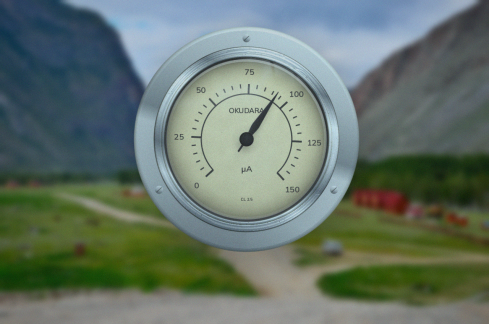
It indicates **92.5** µA
